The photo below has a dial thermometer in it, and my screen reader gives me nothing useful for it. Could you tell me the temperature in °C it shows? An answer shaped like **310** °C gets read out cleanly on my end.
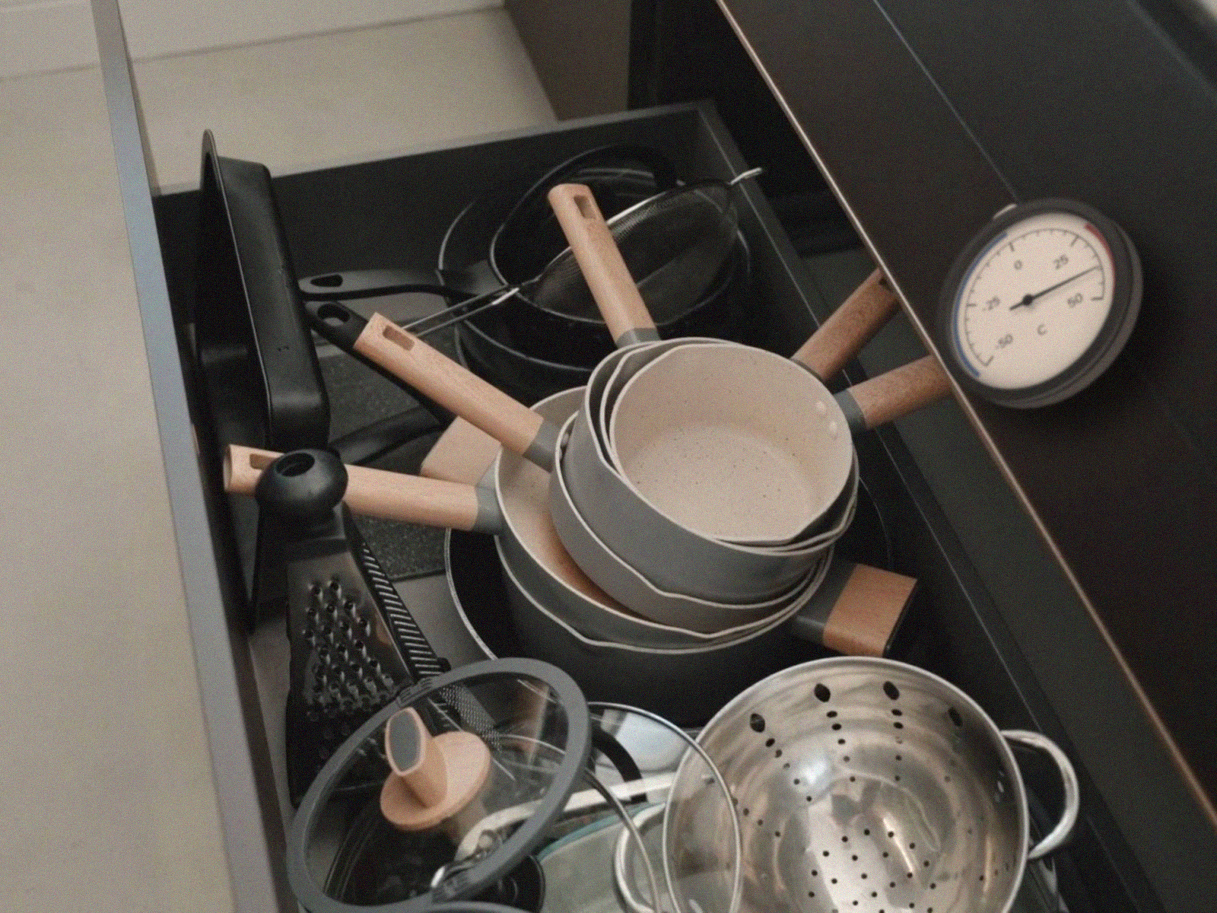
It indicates **40** °C
